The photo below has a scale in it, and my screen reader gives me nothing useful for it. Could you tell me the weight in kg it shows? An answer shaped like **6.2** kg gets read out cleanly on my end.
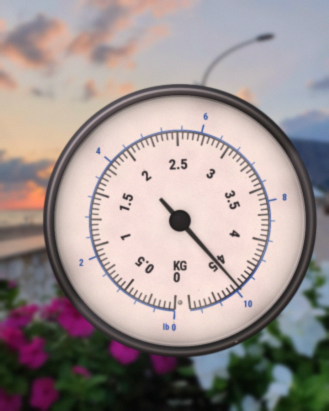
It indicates **4.5** kg
